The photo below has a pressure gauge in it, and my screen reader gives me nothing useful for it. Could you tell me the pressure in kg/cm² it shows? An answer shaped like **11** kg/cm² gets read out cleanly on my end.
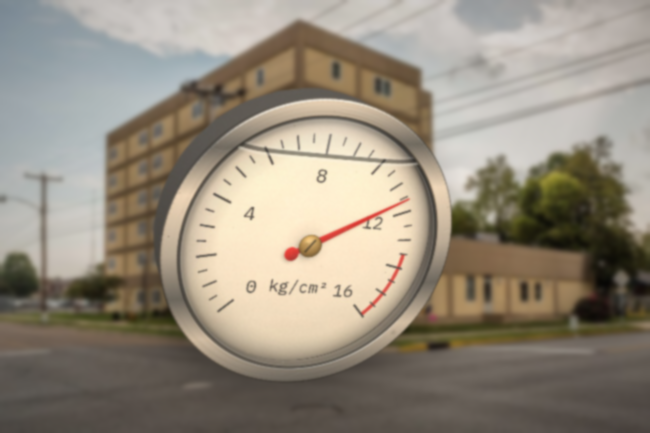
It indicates **11.5** kg/cm²
